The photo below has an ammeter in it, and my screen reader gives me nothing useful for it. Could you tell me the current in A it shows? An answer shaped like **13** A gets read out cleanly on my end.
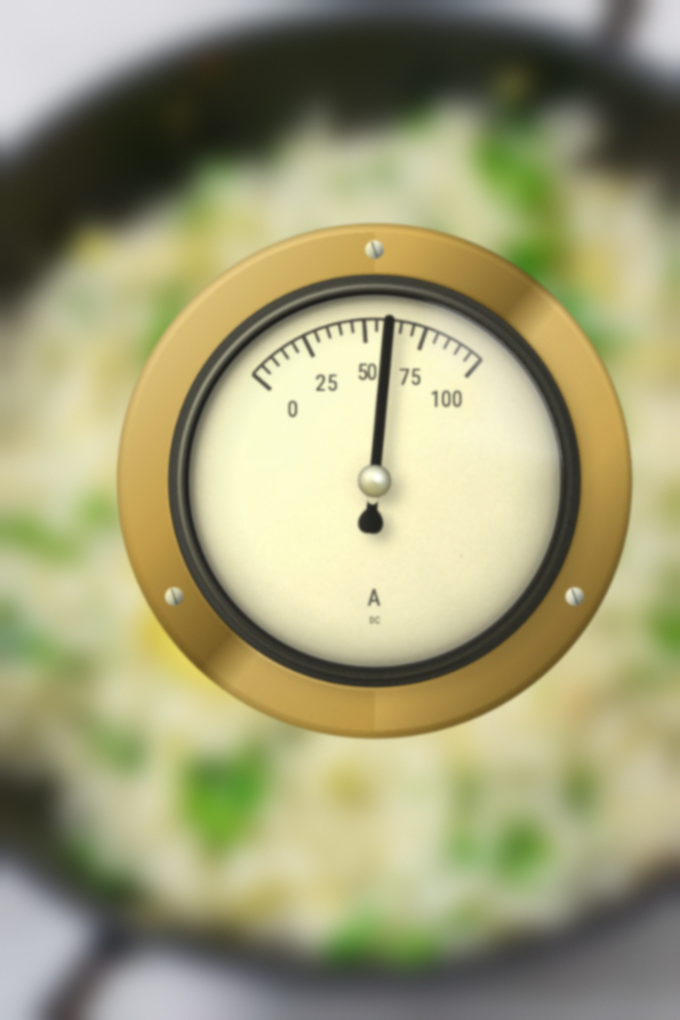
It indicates **60** A
